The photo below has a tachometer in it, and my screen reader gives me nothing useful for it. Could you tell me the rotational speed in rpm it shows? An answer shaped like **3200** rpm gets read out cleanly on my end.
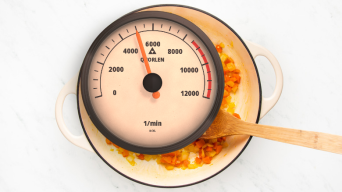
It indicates **5000** rpm
